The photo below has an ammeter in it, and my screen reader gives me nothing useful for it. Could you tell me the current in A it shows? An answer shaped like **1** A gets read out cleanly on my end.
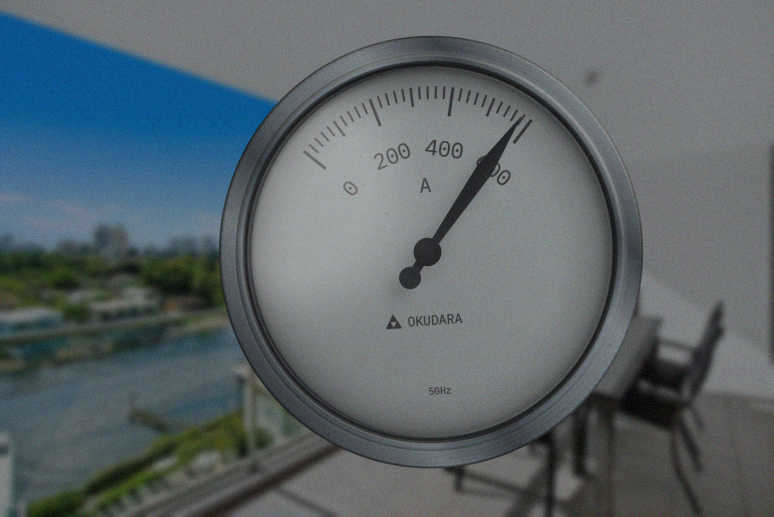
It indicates **580** A
